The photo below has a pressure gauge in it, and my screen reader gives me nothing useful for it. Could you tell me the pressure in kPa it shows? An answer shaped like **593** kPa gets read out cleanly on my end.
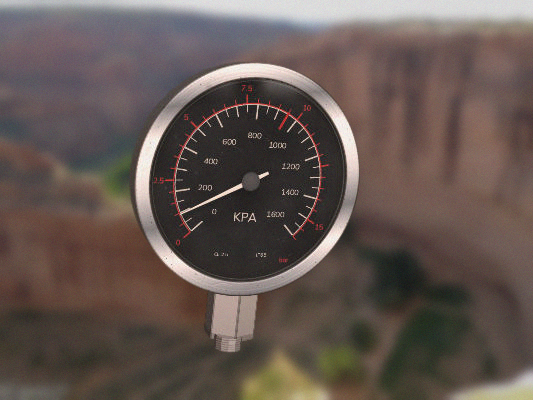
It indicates **100** kPa
